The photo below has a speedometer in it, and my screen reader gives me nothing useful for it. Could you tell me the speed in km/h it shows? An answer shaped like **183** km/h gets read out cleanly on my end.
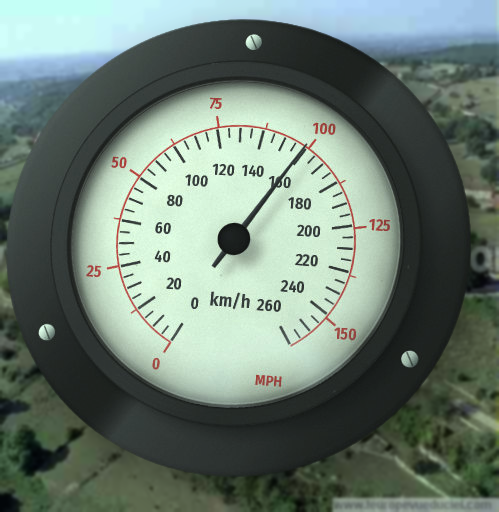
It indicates **160** km/h
